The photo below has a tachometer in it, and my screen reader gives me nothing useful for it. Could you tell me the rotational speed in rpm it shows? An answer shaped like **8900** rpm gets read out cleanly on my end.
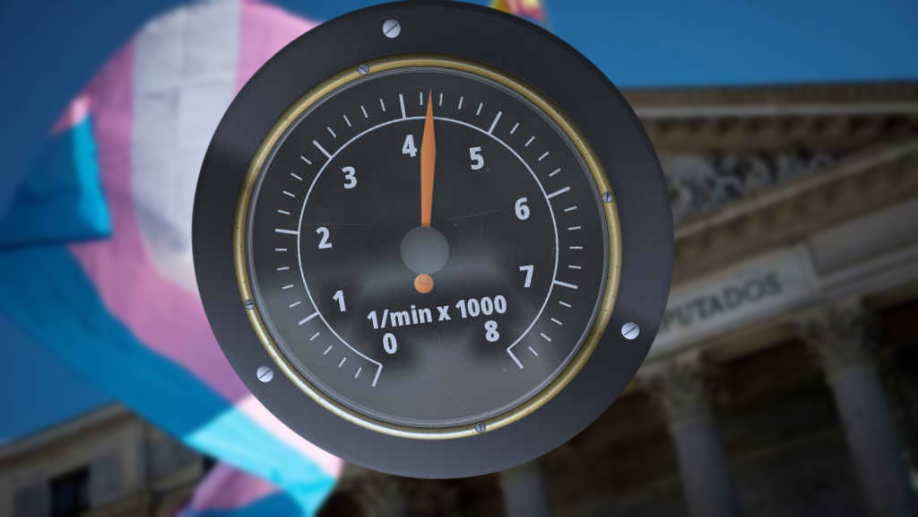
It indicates **4300** rpm
